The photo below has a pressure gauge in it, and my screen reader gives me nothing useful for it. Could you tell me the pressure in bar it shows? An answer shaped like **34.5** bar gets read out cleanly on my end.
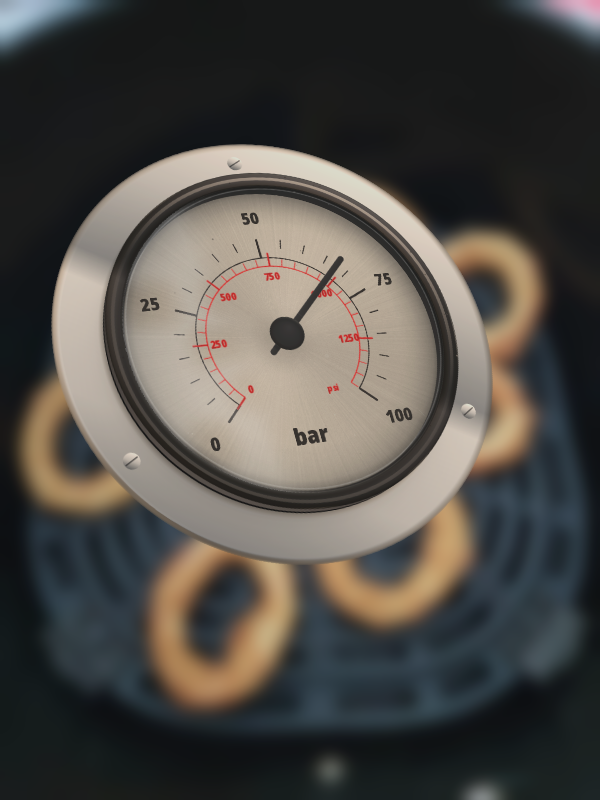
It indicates **67.5** bar
